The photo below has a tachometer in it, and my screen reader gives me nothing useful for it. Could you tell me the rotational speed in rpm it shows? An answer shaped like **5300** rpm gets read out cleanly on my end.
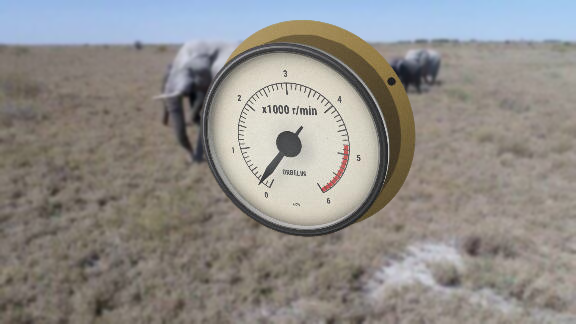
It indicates **200** rpm
